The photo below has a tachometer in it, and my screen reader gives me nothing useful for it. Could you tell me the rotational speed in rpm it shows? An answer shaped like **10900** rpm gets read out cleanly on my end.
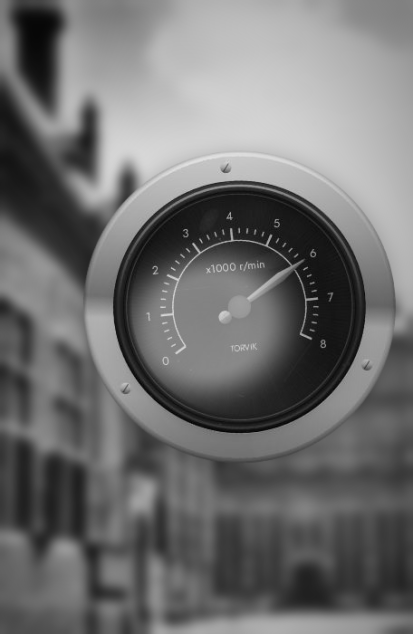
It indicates **6000** rpm
